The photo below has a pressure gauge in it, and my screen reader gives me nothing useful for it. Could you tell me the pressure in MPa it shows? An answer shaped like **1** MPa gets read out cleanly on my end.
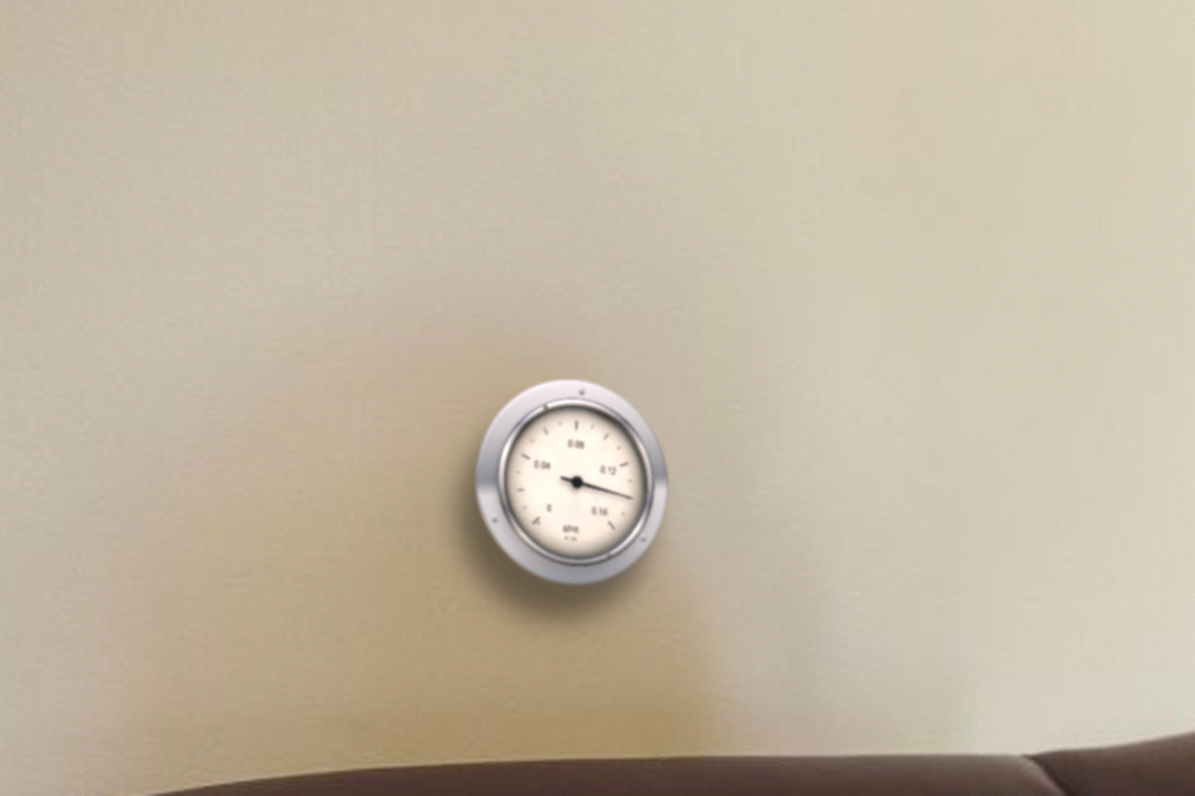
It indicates **0.14** MPa
